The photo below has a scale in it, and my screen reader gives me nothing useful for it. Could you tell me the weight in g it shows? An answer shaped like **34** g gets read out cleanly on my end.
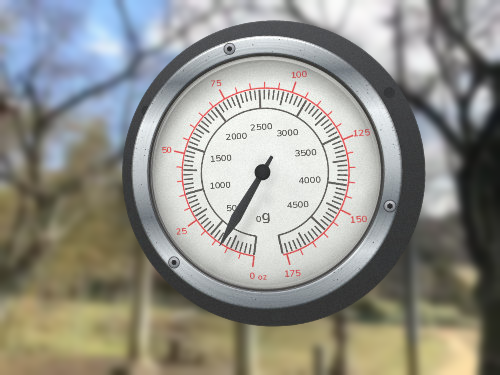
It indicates **350** g
